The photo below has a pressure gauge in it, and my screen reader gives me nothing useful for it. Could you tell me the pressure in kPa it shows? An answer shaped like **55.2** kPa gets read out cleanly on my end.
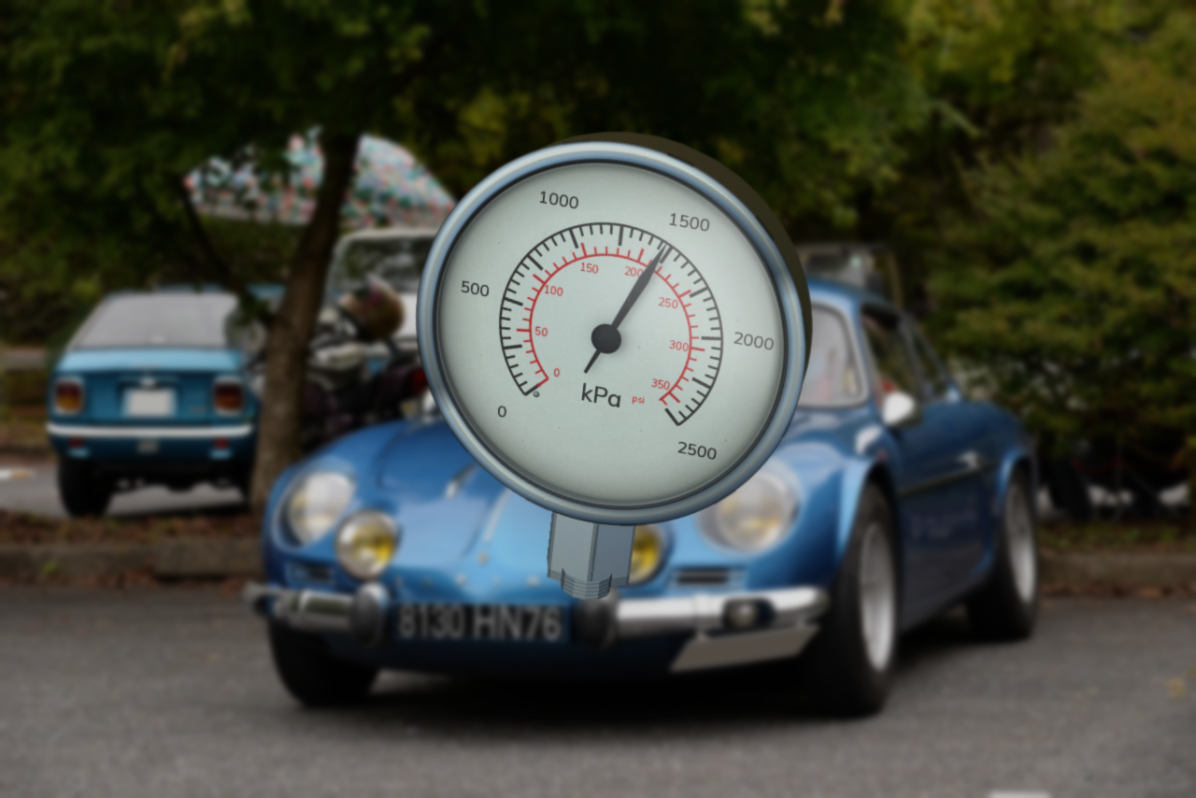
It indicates **1475** kPa
